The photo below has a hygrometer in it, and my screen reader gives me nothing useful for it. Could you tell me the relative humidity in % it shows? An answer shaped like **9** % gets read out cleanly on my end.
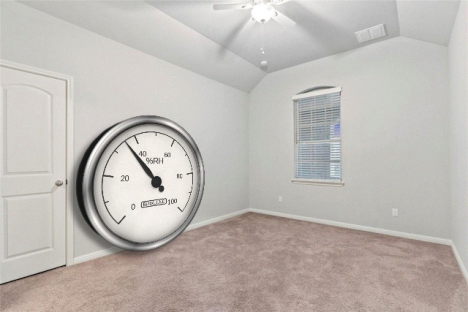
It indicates **35** %
